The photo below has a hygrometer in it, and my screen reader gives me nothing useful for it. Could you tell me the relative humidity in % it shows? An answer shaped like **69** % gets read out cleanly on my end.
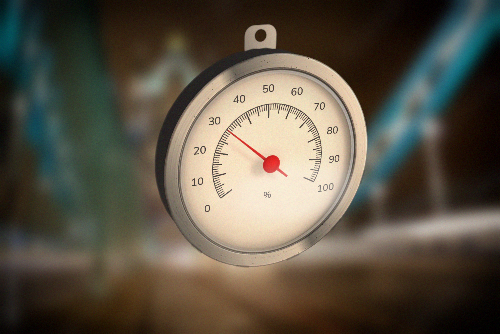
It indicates **30** %
